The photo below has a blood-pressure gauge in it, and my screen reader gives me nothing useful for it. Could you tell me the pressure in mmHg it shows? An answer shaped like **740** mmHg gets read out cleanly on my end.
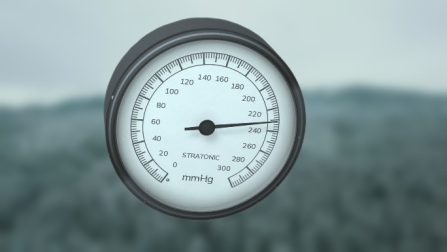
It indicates **230** mmHg
